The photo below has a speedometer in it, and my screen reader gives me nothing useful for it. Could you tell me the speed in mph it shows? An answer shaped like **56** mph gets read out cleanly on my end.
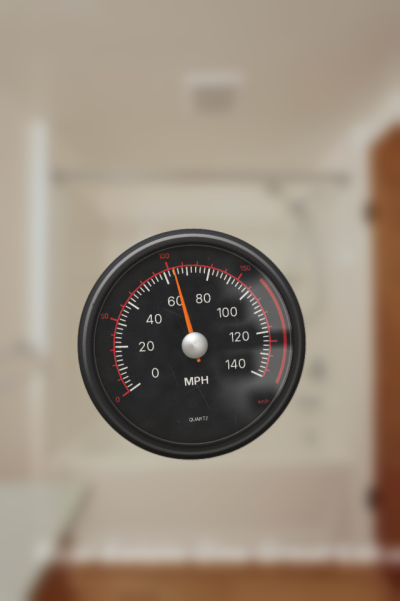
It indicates **64** mph
